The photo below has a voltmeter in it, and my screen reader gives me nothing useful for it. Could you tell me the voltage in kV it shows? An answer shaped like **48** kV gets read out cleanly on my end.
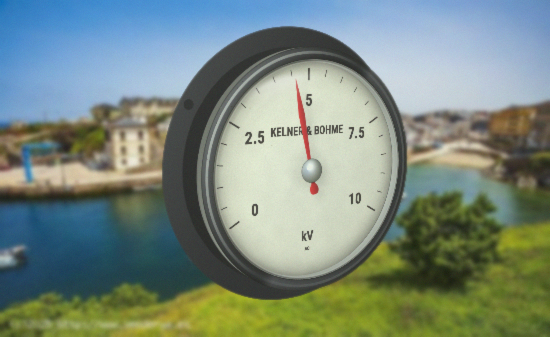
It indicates **4.5** kV
